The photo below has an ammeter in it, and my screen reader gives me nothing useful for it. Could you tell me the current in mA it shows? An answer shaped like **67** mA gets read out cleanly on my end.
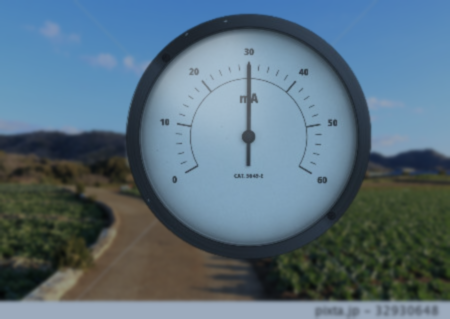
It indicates **30** mA
